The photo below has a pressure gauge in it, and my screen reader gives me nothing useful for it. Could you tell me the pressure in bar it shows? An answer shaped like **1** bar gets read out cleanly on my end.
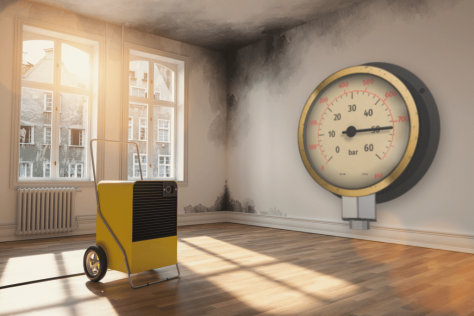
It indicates **50** bar
